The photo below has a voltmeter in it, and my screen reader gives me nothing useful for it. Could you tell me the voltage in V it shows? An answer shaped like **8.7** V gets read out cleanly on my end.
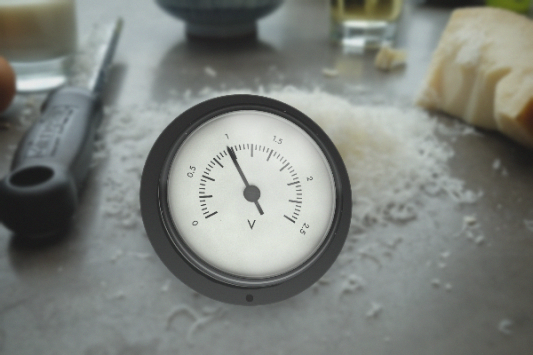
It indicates **0.95** V
